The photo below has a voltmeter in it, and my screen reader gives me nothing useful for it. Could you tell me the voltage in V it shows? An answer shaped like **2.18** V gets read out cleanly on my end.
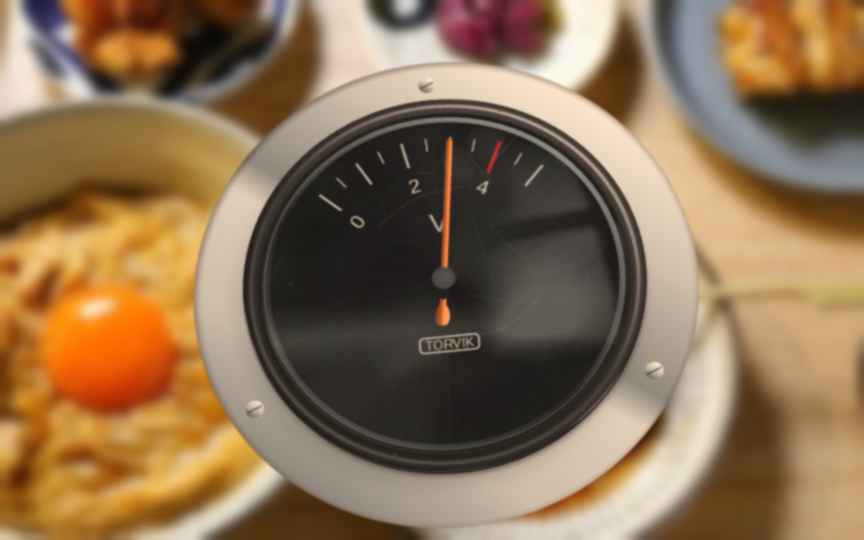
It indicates **3** V
